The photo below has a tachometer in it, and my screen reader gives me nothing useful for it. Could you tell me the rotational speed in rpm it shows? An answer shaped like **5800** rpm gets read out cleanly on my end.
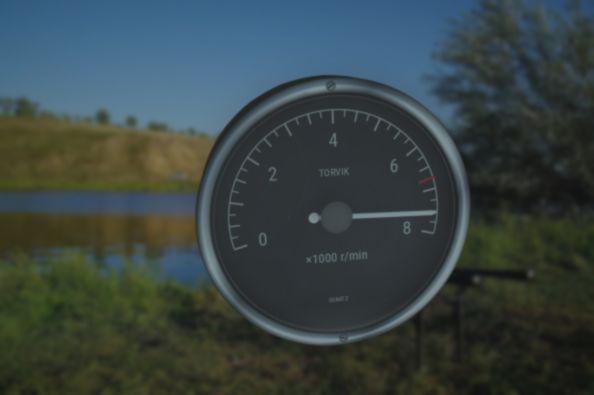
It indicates **7500** rpm
